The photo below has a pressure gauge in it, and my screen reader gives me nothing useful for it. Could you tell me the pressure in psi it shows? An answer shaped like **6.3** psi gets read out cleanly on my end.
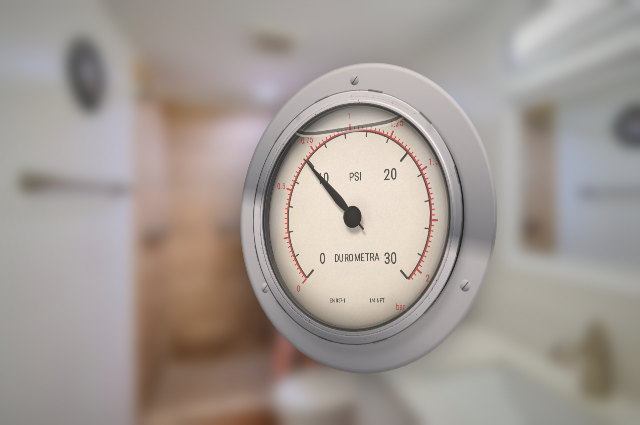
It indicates **10** psi
